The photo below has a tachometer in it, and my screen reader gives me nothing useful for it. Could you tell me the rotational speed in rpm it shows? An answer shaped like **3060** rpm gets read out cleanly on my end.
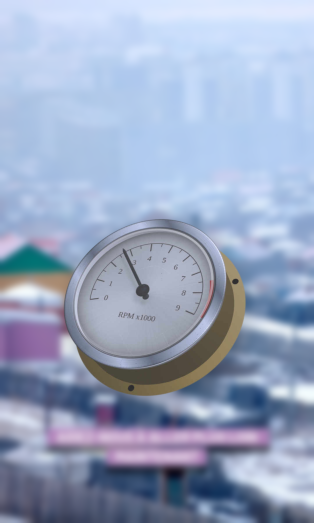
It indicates **2750** rpm
